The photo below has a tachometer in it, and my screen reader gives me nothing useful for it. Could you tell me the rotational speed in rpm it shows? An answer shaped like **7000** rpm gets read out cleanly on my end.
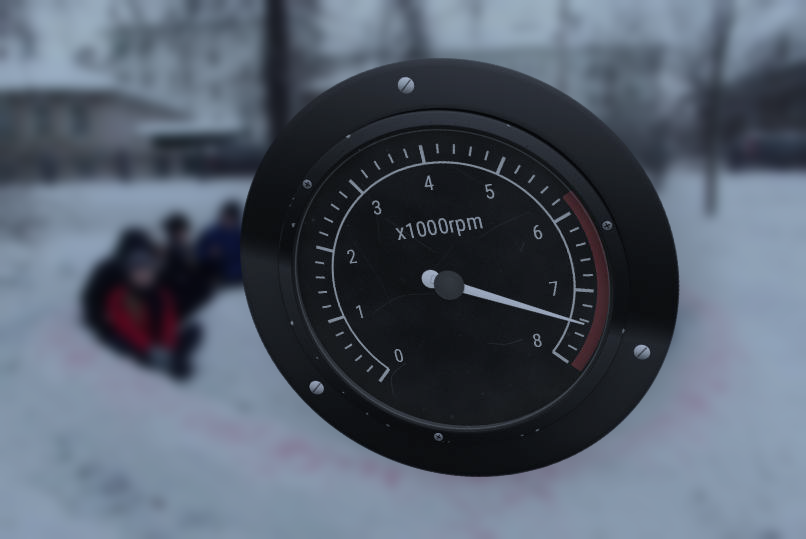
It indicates **7400** rpm
